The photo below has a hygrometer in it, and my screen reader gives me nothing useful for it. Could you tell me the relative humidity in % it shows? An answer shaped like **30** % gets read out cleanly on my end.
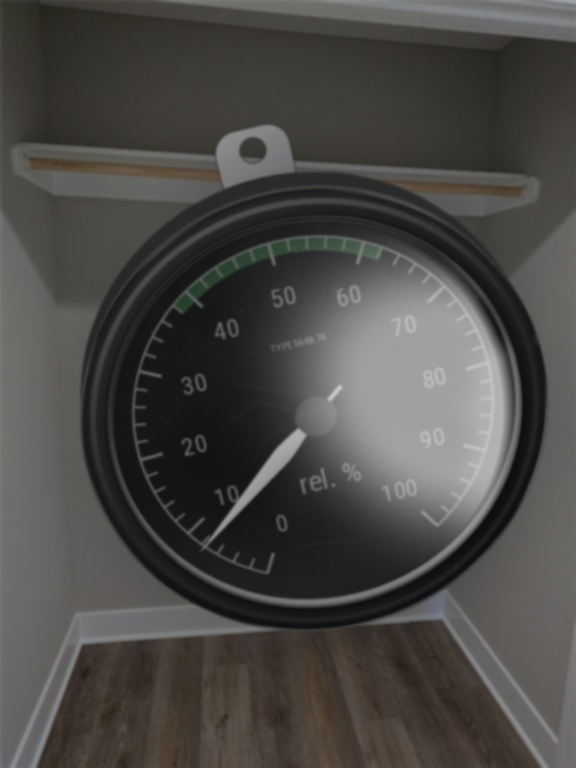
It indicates **8** %
